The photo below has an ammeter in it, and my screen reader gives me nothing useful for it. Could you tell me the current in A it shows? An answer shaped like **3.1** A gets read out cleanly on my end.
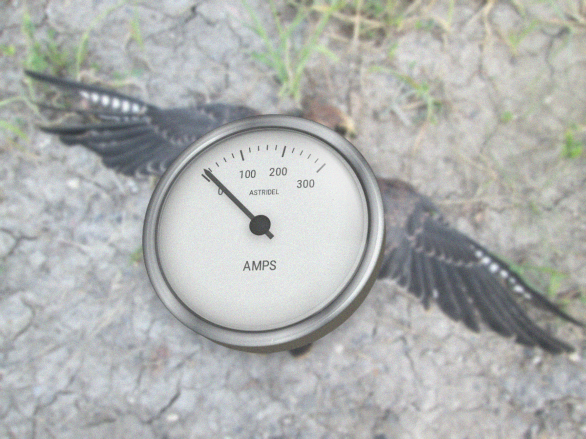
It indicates **10** A
